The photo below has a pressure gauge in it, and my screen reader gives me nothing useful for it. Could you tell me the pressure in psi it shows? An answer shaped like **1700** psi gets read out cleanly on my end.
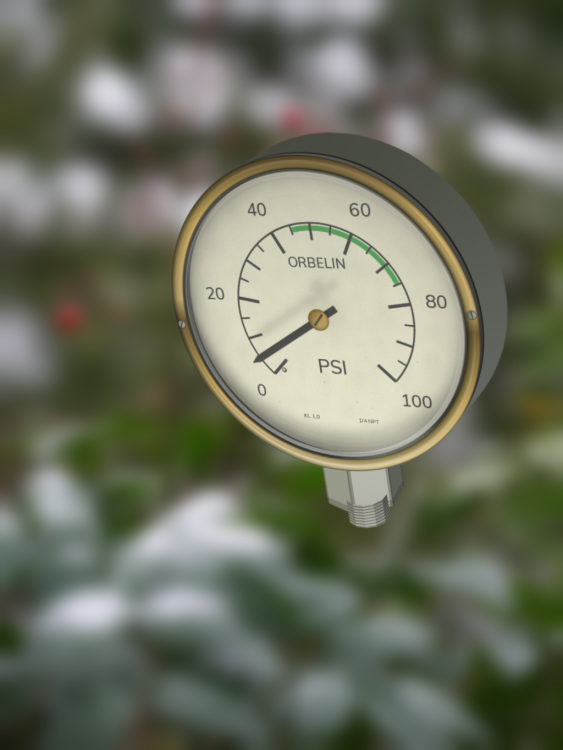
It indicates **5** psi
